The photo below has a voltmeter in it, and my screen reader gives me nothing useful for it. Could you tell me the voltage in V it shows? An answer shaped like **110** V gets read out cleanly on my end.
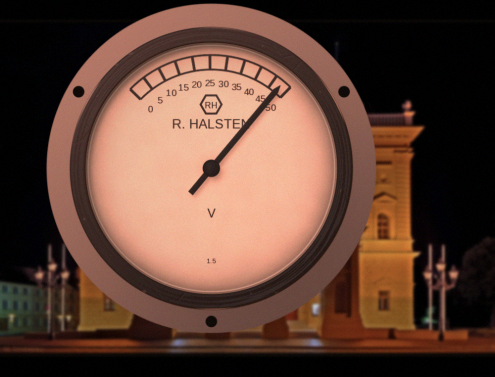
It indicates **47.5** V
